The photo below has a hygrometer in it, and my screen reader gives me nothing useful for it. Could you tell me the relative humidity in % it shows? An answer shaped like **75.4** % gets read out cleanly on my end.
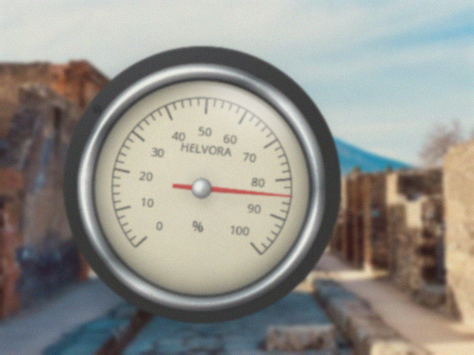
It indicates **84** %
